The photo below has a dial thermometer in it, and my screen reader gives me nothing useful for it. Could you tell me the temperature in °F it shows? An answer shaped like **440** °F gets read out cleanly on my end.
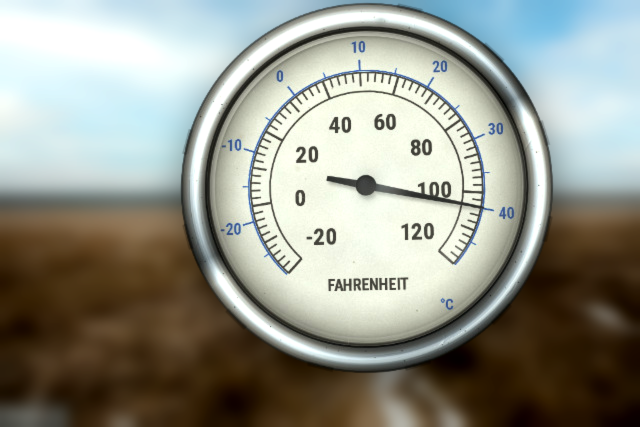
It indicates **104** °F
